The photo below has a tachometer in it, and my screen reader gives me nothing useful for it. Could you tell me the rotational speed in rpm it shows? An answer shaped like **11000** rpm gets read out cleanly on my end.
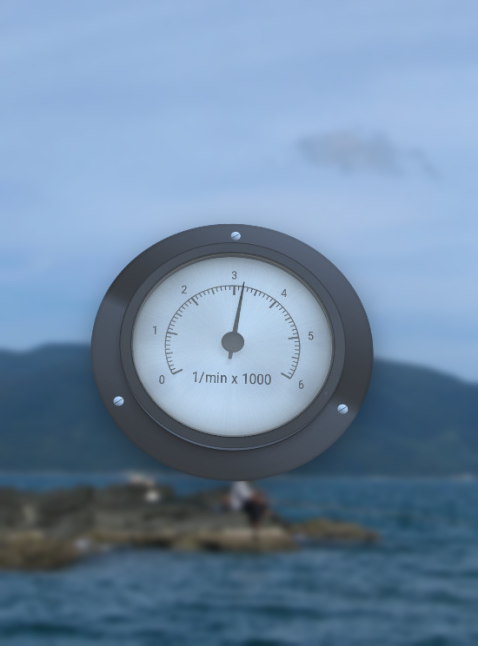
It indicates **3200** rpm
